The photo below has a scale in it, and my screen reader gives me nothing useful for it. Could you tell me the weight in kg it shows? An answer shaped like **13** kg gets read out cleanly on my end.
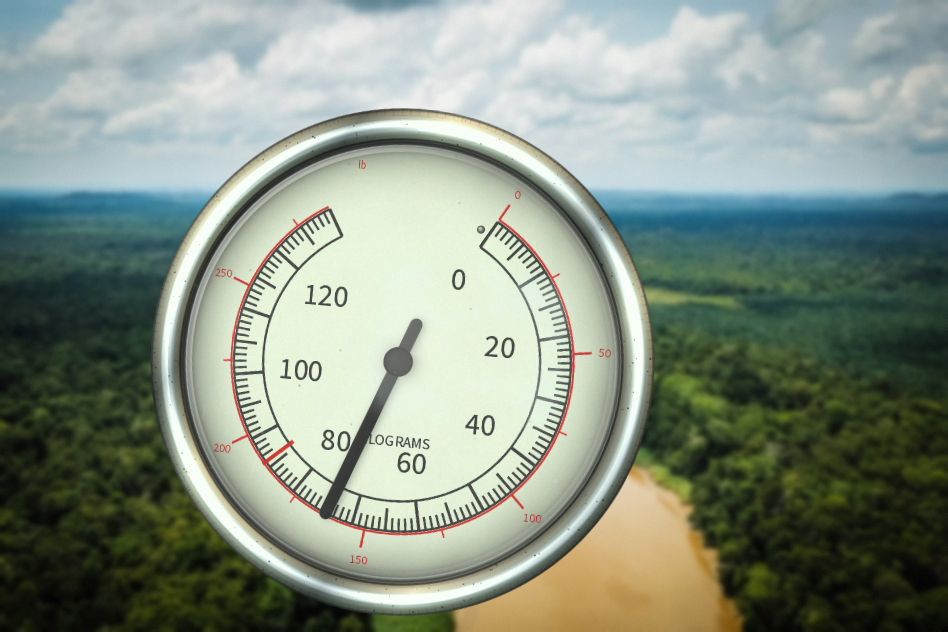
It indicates **74** kg
